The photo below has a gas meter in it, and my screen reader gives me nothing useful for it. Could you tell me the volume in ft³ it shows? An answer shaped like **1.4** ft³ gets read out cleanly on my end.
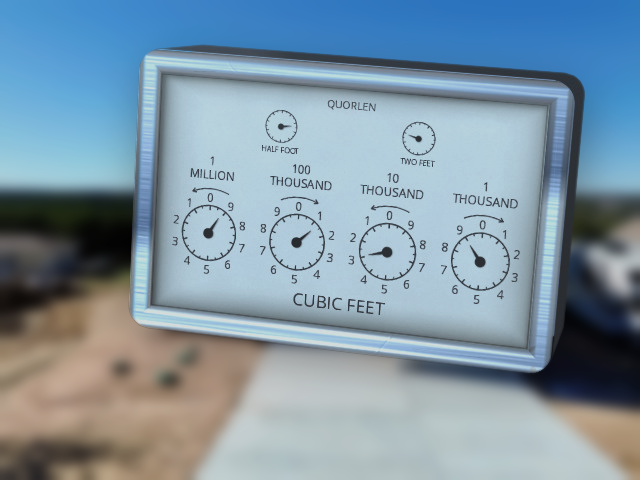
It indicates **912900** ft³
